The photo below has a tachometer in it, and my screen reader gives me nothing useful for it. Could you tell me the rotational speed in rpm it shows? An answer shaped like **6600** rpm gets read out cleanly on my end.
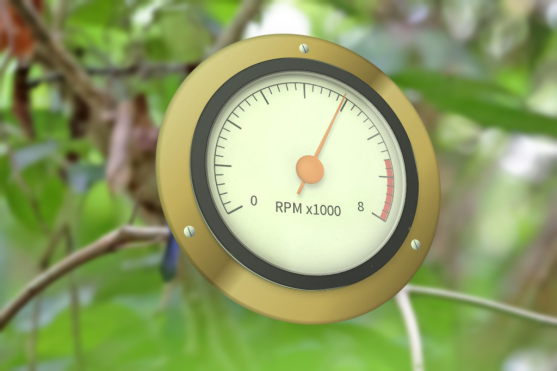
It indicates **4900** rpm
